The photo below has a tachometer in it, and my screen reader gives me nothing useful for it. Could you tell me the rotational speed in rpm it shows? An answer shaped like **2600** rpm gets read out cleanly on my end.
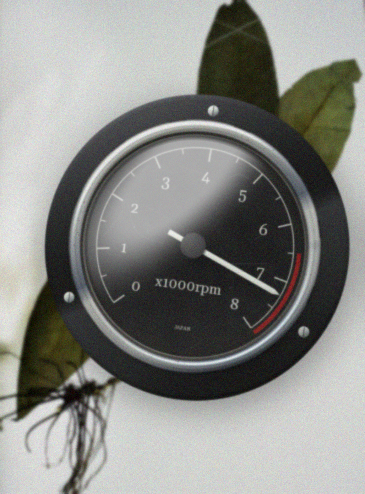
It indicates **7250** rpm
